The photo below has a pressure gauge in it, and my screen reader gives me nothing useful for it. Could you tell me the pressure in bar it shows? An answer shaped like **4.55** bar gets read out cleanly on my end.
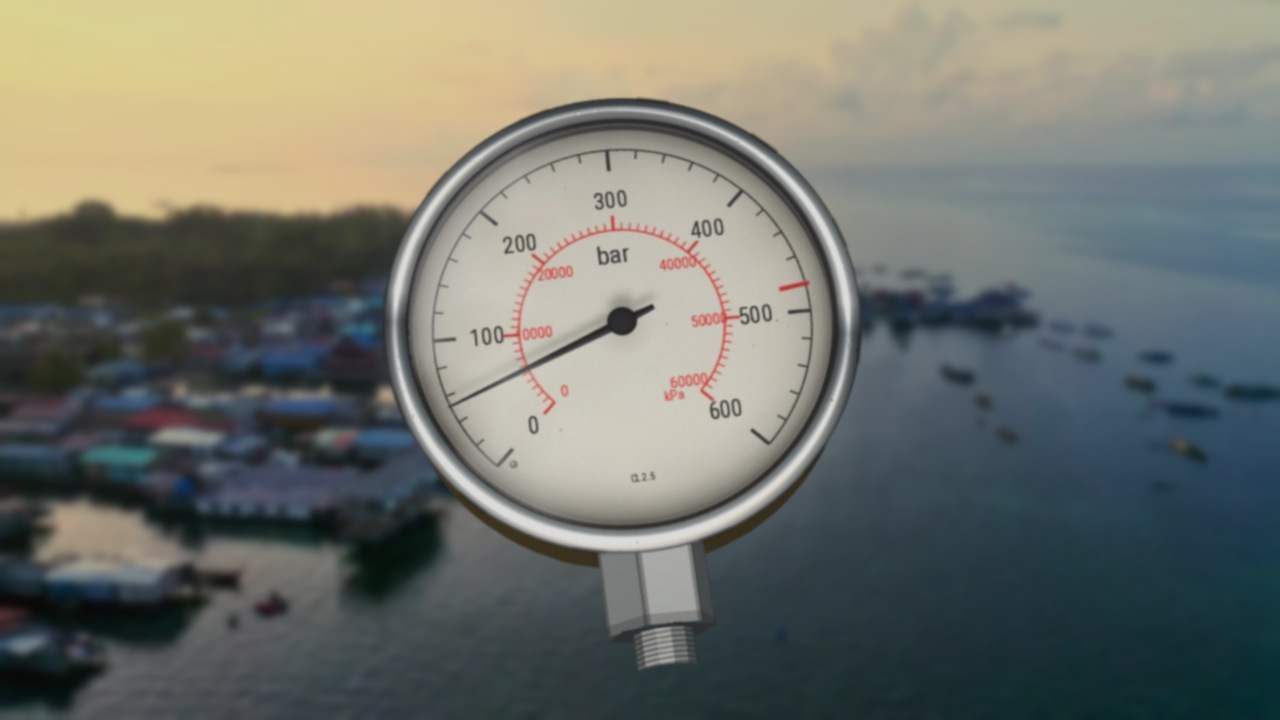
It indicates **50** bar
